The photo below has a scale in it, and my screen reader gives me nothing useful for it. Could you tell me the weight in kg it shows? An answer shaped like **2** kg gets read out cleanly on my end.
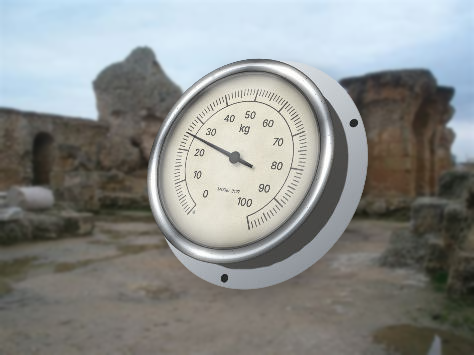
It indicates **25** kg
